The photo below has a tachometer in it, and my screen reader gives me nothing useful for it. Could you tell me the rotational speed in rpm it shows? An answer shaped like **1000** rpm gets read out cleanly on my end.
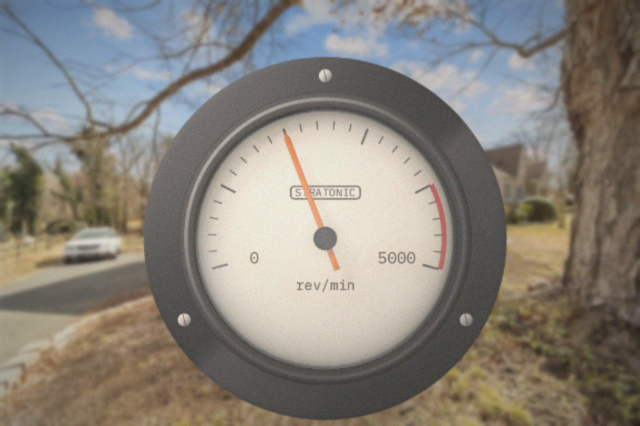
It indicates **2000** rpm
